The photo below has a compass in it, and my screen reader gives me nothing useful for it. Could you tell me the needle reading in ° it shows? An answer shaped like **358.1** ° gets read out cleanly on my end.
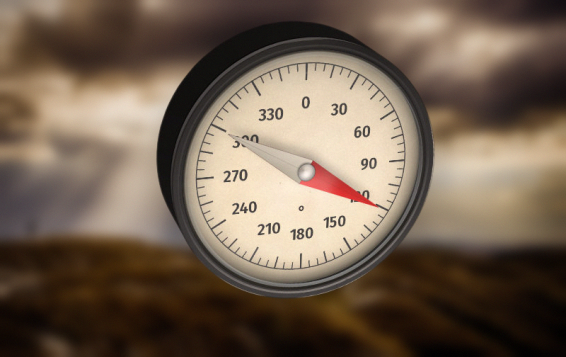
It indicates **120** °
